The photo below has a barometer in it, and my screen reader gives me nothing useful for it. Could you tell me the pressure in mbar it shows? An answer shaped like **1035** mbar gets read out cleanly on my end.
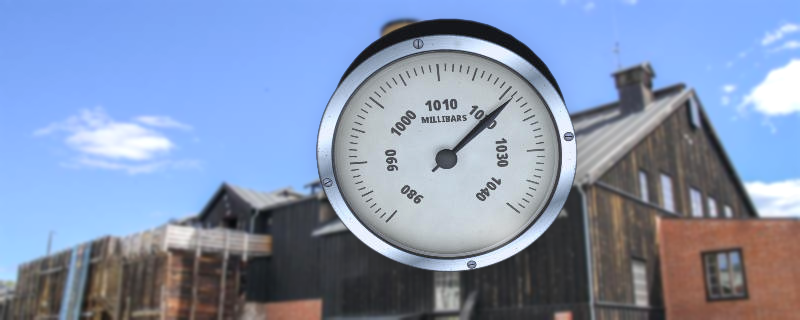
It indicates **1021** mbar
